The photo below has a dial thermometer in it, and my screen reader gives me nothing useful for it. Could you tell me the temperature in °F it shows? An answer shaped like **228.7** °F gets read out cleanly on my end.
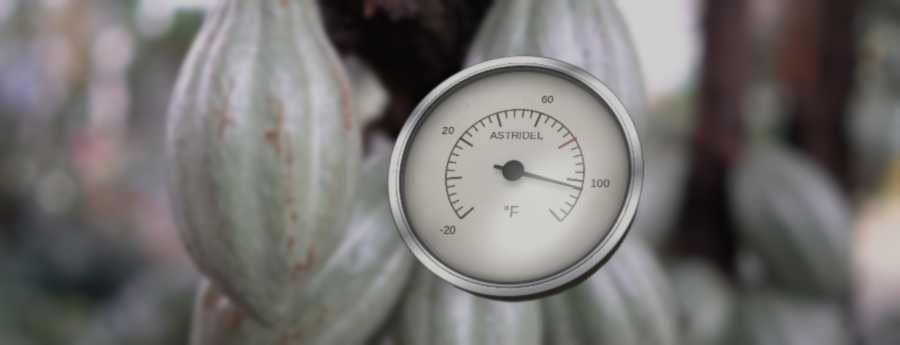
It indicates **104** °F
